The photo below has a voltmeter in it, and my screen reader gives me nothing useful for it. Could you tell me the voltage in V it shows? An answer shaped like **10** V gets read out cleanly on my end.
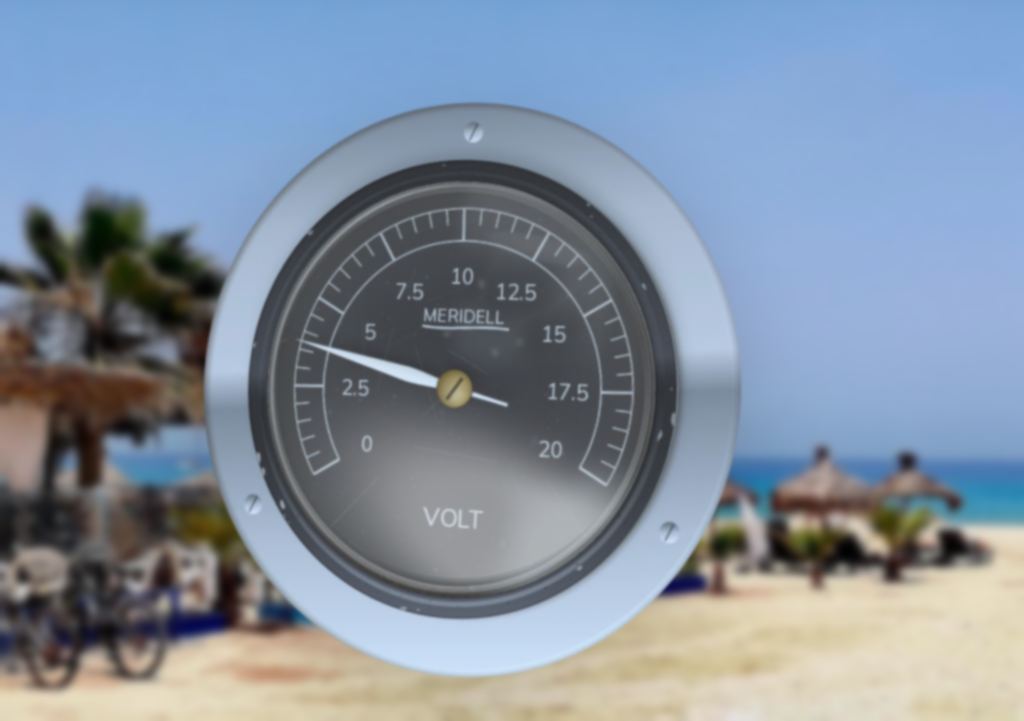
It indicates **3.75** V
